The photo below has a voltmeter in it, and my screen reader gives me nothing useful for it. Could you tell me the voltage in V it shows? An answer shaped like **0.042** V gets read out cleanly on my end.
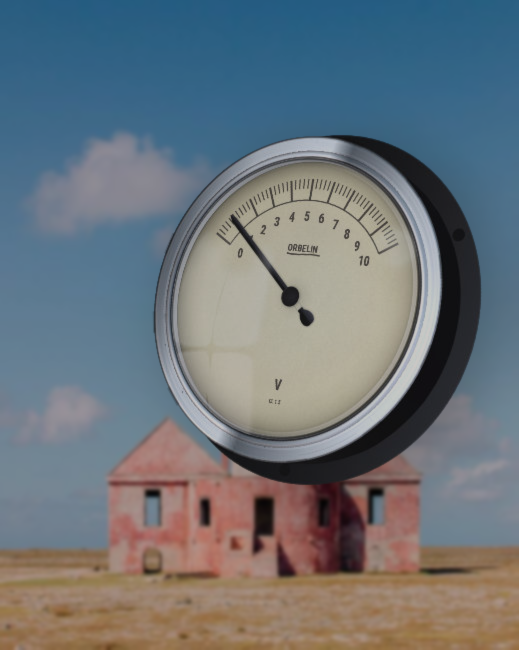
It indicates **1** V
